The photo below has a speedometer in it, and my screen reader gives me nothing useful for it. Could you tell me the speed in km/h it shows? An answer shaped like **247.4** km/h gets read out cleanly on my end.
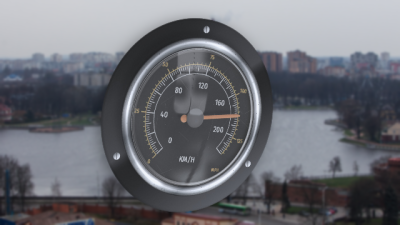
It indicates **180** km/h
